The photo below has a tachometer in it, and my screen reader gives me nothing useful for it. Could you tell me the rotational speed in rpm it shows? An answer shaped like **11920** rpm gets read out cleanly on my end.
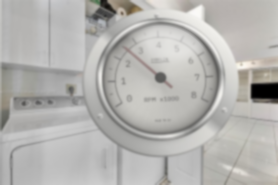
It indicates **2500** rpm
